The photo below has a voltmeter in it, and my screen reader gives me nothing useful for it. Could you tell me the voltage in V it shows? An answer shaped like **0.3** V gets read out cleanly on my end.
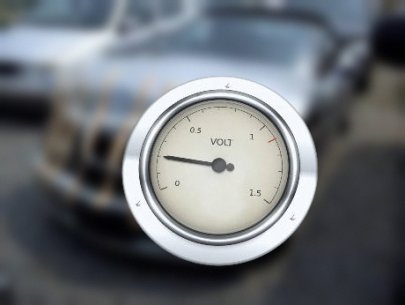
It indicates **0.2** V
